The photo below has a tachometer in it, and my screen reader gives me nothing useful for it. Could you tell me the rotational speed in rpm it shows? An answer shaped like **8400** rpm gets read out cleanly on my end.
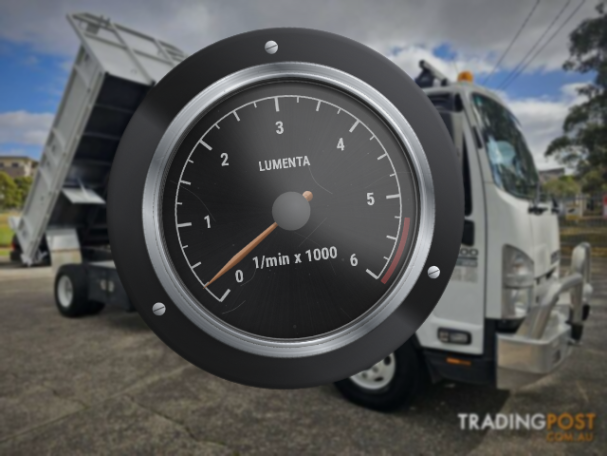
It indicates **250** rpm
